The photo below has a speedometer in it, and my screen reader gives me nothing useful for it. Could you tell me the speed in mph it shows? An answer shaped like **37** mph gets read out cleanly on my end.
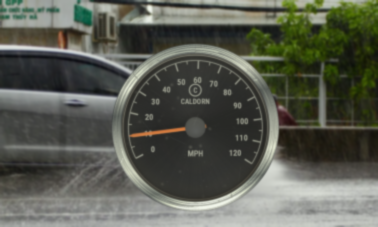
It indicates **10** mph
